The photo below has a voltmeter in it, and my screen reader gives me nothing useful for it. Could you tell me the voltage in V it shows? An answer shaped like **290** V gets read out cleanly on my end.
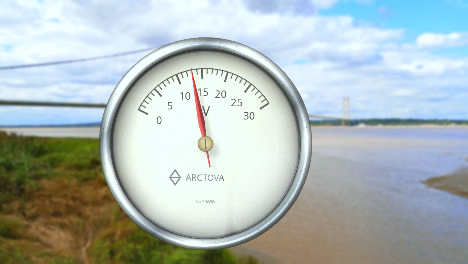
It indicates **13** V
